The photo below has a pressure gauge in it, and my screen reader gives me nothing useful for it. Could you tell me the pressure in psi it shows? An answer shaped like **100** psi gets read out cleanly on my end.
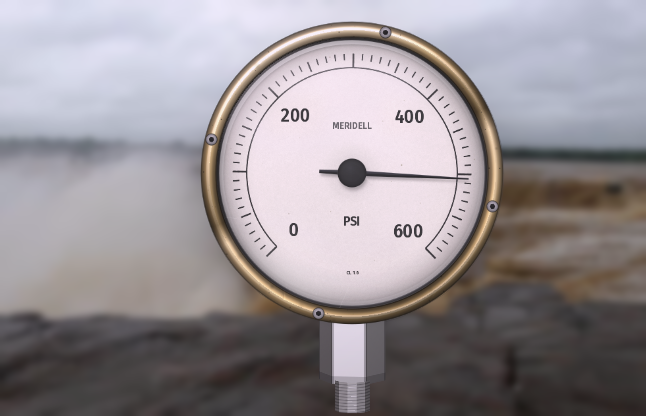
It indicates **505** psi
